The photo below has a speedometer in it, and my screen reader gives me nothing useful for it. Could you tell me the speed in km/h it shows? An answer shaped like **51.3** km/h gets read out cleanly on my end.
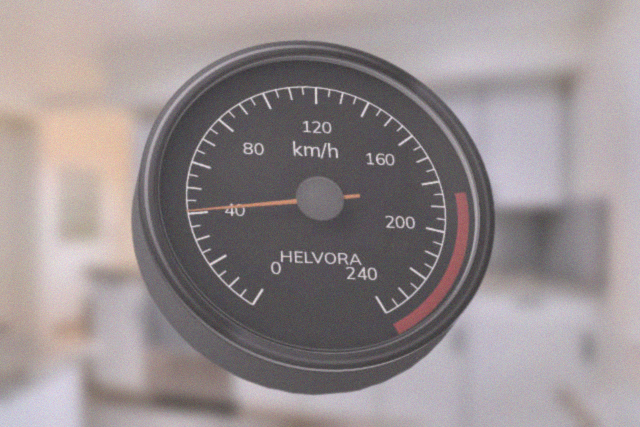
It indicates **40** km/h
